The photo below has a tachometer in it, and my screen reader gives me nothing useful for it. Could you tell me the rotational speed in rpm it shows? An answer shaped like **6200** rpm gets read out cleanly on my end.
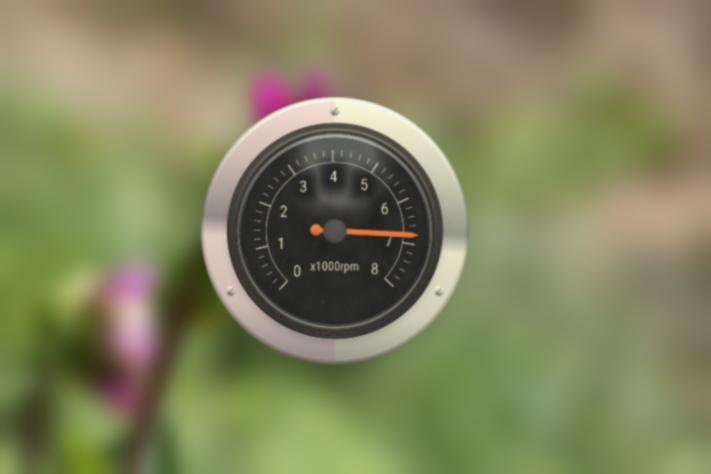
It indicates **6800** rpm
